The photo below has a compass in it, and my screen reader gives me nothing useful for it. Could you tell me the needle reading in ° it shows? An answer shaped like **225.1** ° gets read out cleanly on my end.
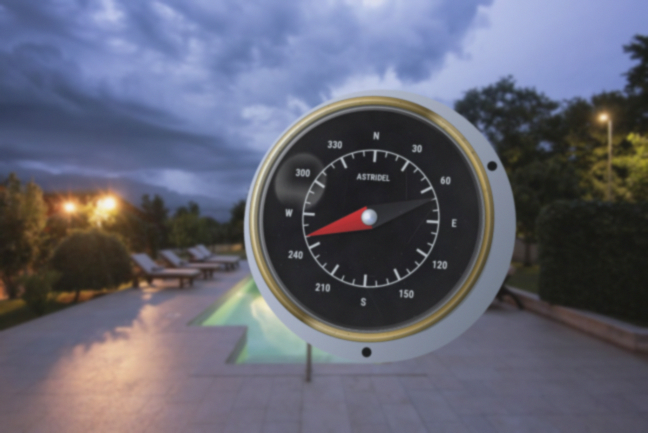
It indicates **250** °
